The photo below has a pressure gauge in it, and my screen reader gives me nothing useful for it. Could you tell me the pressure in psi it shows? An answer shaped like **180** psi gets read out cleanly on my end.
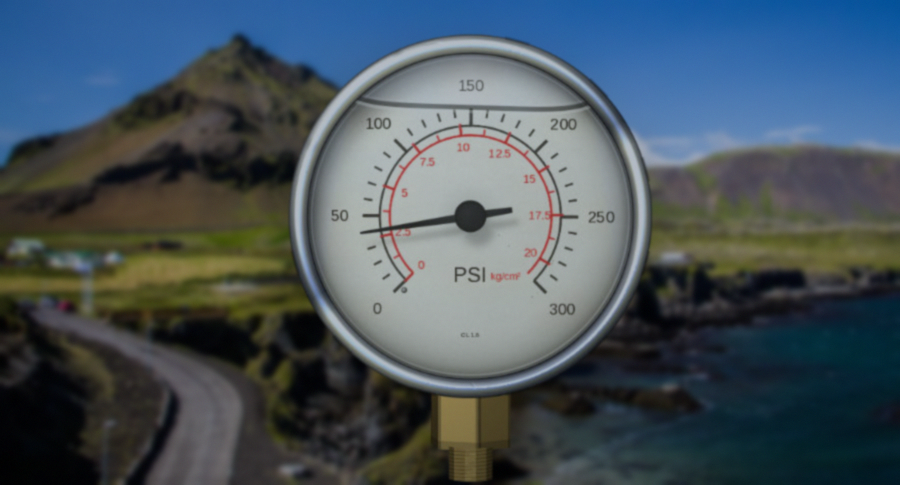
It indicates **40** psi
